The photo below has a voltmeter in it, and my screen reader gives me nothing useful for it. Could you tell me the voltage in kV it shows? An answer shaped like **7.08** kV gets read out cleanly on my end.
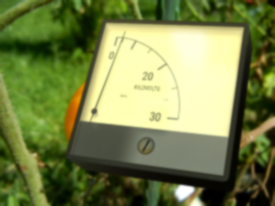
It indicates **5** kV
